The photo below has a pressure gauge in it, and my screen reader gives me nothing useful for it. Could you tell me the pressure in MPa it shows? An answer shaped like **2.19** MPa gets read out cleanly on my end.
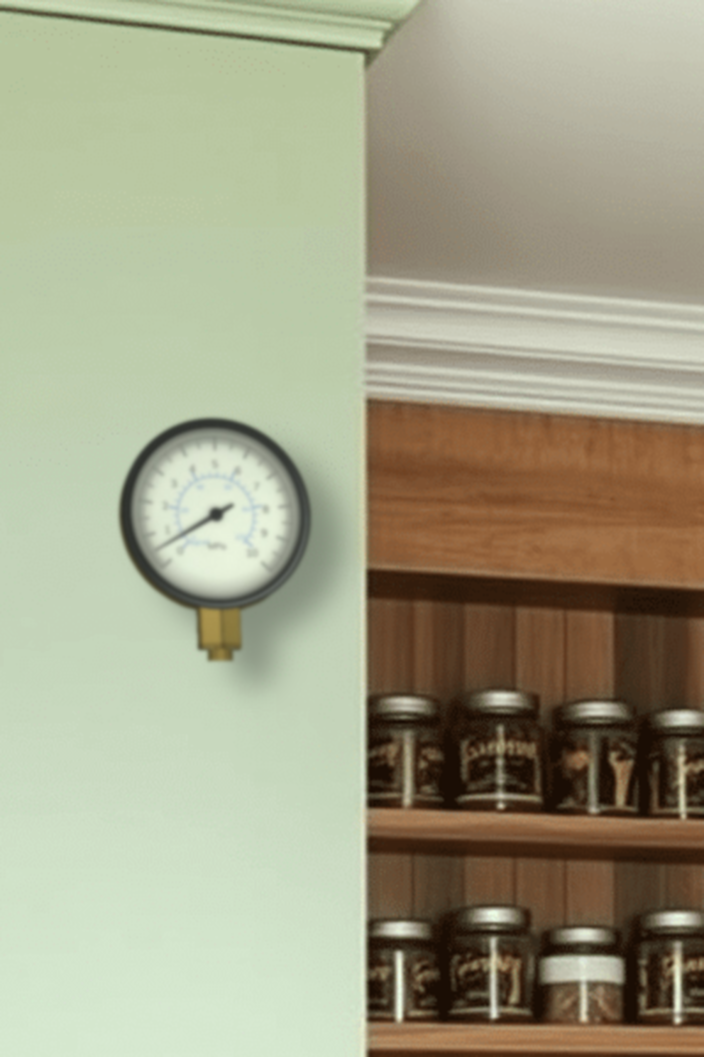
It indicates **0.5** MPa
